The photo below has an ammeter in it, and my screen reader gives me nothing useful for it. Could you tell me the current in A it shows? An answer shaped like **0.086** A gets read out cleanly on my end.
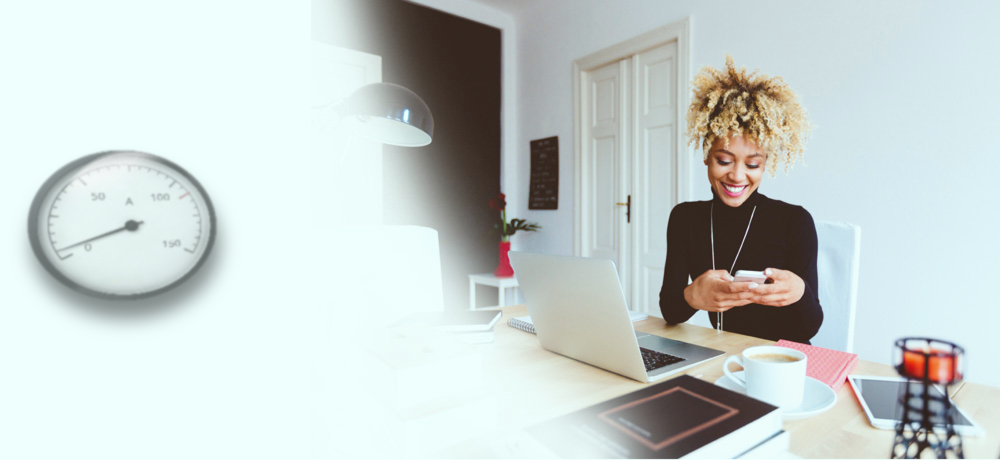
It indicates **5** A
